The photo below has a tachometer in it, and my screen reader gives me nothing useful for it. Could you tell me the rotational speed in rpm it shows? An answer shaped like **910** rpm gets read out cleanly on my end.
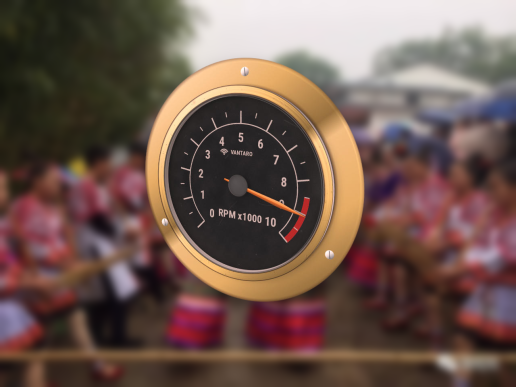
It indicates **9000** rpm
